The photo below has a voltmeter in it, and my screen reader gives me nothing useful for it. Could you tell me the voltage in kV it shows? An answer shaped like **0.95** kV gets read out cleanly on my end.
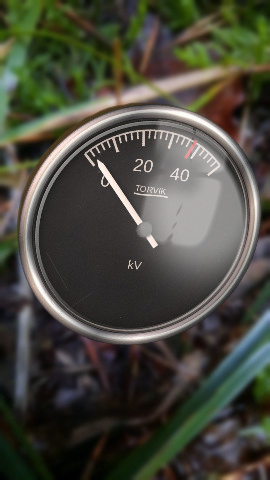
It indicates **2** kV
